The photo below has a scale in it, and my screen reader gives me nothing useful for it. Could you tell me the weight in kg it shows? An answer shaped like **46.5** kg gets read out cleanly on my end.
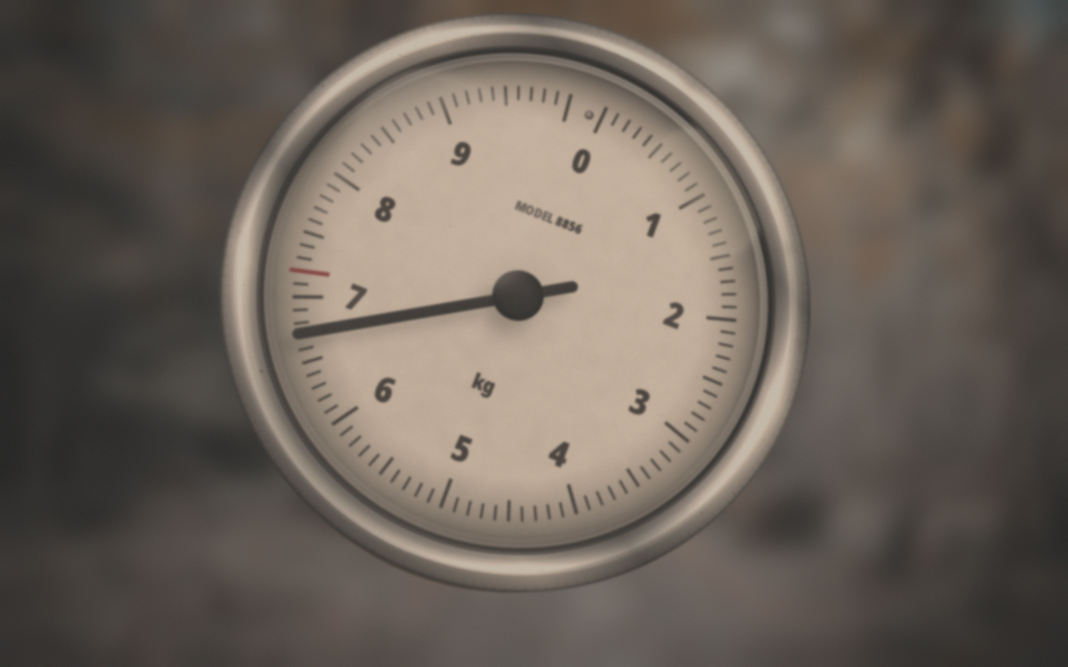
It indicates **6.7** kg
